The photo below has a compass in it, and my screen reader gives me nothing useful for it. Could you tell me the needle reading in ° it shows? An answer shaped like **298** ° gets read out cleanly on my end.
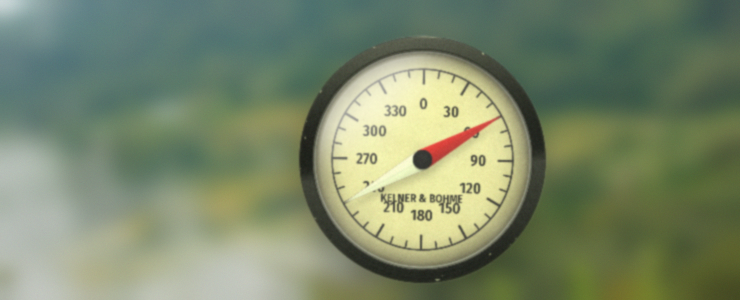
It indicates **60** °
